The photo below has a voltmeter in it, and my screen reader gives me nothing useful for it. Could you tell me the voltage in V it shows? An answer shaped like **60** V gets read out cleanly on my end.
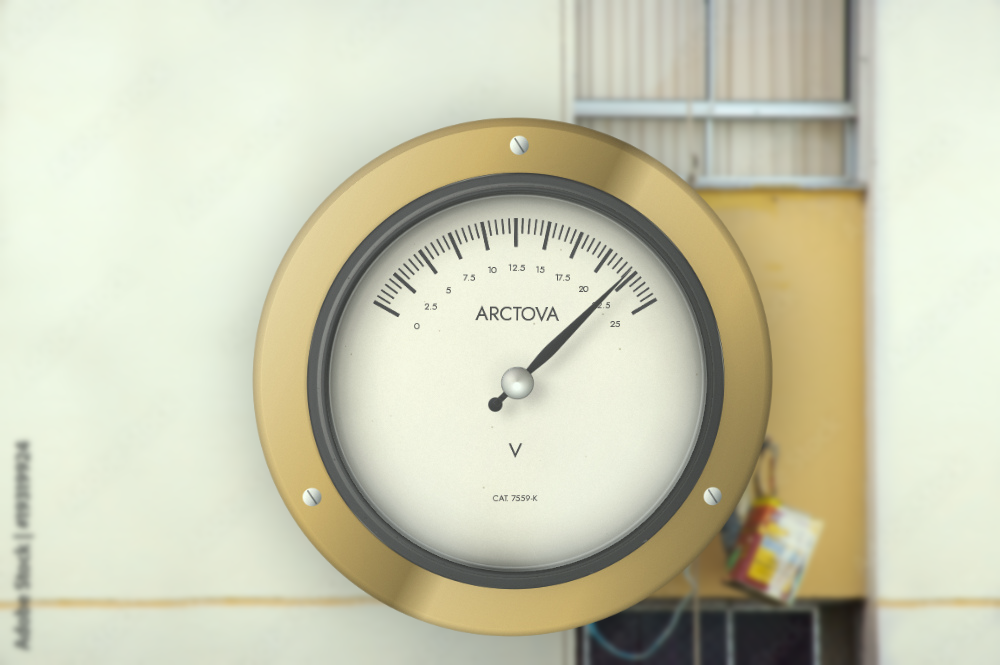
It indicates **22** V
